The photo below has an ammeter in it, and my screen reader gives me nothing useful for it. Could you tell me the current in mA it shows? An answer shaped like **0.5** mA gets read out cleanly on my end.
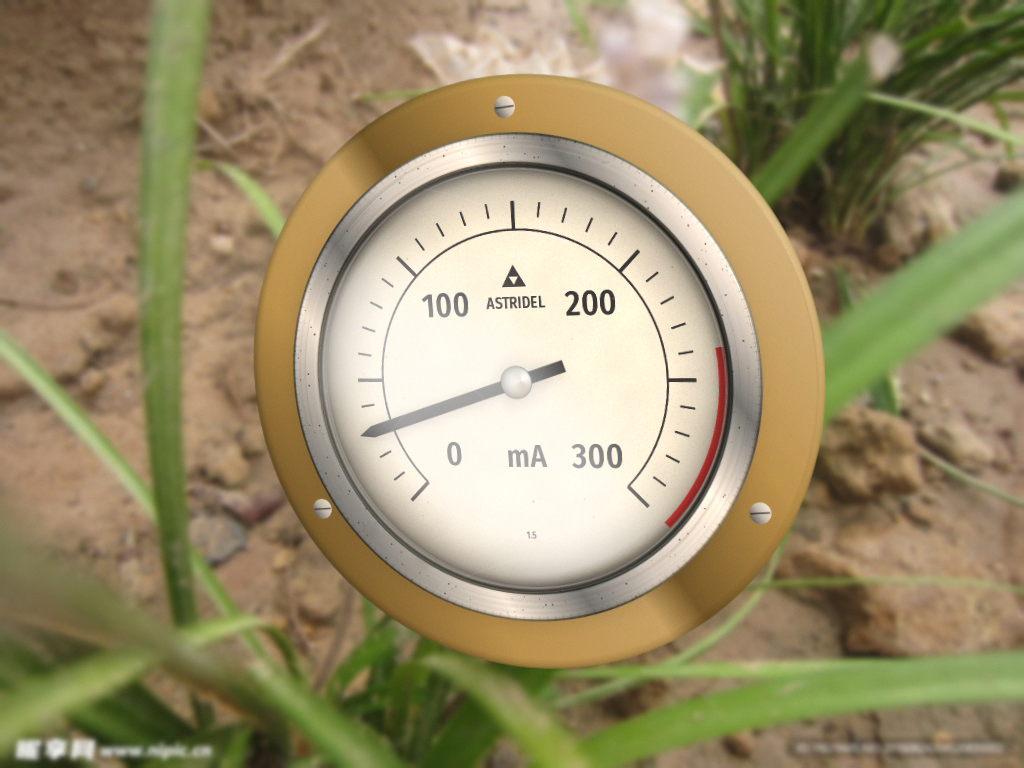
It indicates **30** mA
